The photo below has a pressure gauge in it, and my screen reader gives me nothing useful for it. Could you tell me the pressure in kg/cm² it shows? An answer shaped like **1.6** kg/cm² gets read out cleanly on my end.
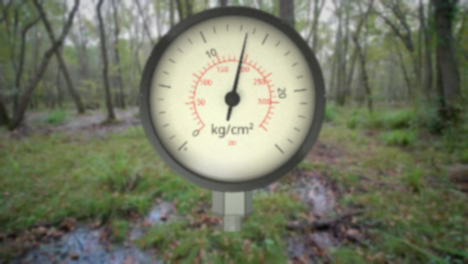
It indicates **13.5** kg/cm²
